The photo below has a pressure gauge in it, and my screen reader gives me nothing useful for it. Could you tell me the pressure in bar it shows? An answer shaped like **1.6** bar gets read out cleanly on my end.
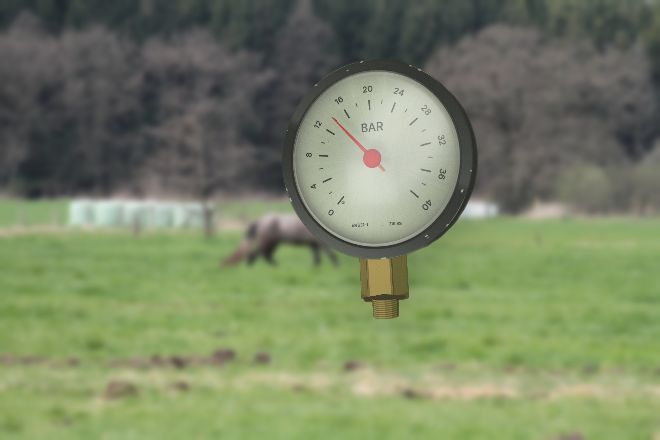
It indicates **14** bar
